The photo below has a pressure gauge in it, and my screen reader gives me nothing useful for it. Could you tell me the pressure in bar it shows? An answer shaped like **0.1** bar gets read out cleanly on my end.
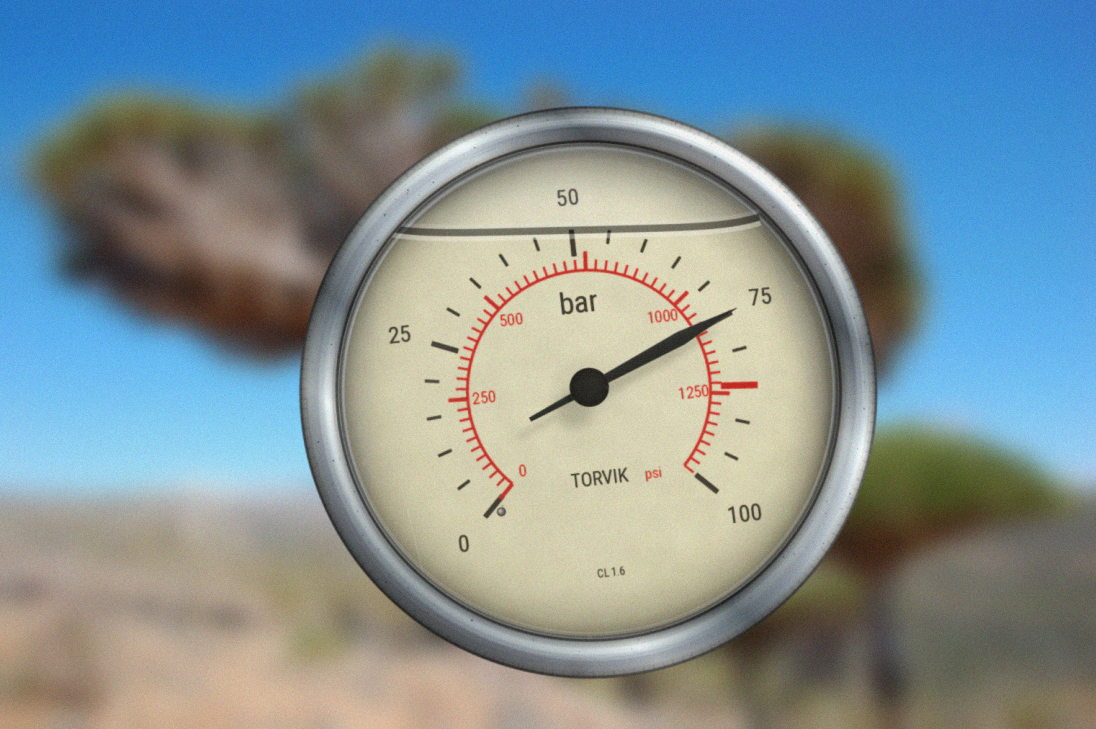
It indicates **75** bar
